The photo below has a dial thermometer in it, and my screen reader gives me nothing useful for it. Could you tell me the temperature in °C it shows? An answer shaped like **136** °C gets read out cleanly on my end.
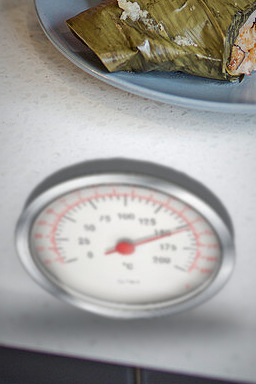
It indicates **150** °C
